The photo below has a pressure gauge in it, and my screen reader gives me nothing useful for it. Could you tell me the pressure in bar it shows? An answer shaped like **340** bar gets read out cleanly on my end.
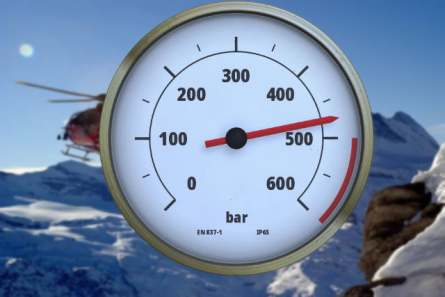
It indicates **475** bar
